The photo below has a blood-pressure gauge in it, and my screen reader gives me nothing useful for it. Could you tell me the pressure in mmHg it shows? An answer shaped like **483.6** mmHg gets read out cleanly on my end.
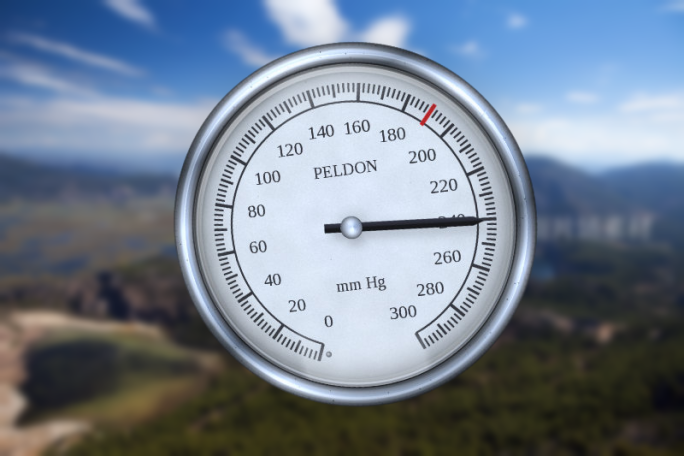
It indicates **240** mmHg
